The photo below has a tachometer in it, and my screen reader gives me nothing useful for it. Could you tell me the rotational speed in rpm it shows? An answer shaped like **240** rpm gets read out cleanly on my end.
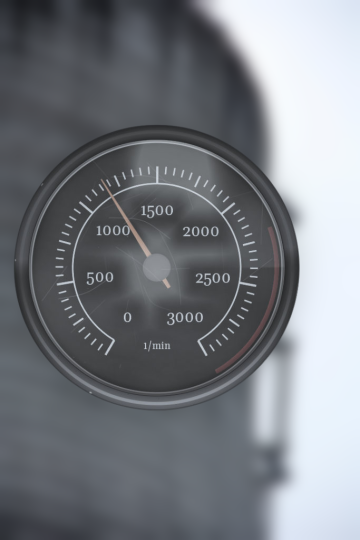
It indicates **1175** rpm
